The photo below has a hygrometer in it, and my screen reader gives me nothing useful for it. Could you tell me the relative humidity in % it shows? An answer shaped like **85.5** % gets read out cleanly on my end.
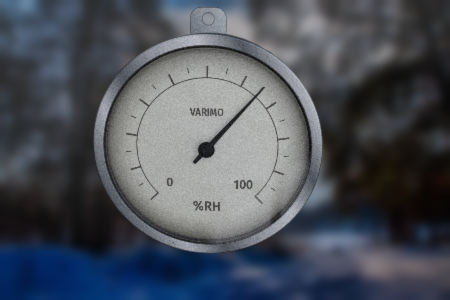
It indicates **65** %
